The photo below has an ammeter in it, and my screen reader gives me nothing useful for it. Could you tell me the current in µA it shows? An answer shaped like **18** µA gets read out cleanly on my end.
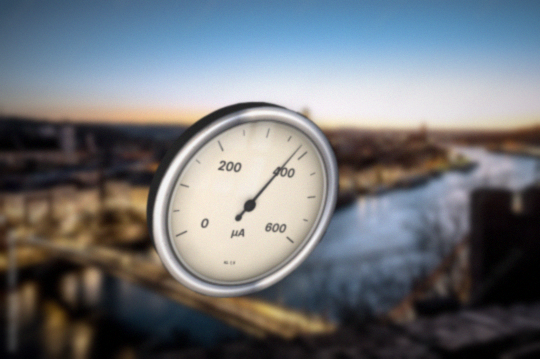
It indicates **375** µA
